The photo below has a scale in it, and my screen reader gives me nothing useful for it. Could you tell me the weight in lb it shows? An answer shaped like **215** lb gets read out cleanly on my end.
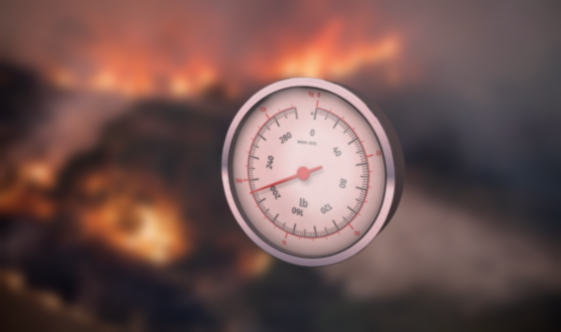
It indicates **210** lb
